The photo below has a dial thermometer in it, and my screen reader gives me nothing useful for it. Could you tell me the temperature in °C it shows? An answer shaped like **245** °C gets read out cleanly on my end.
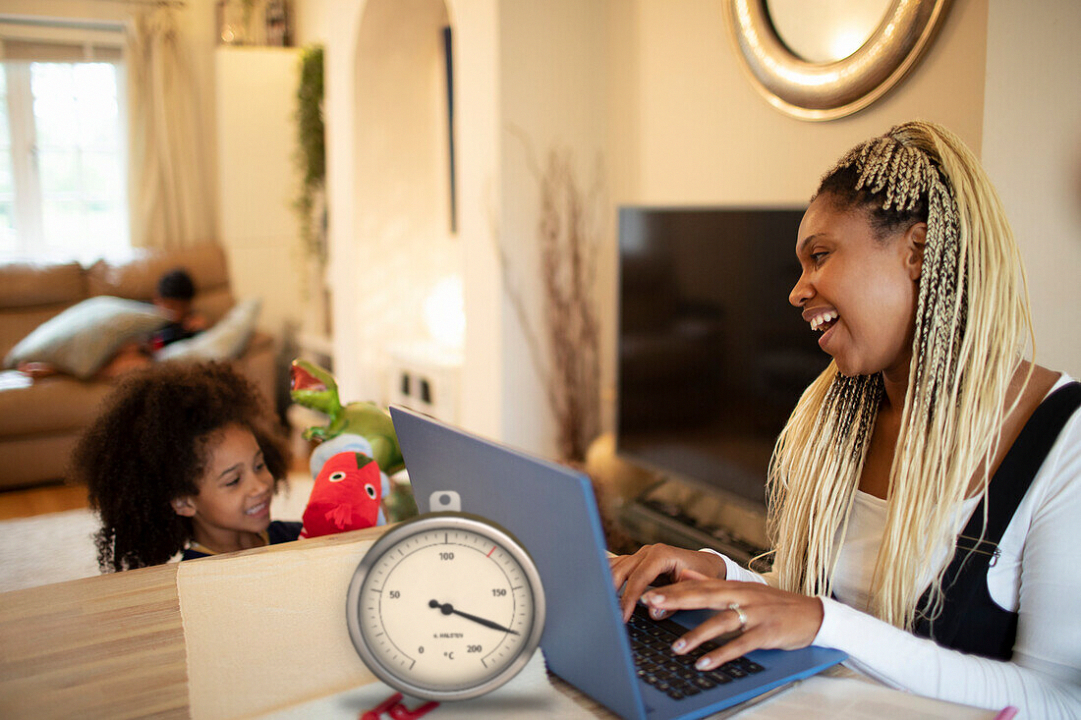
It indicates **175** °C
